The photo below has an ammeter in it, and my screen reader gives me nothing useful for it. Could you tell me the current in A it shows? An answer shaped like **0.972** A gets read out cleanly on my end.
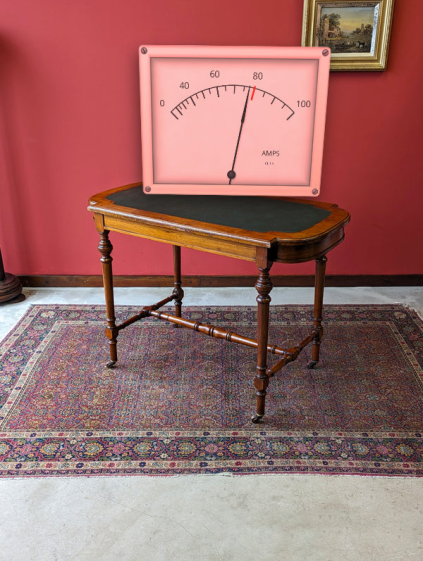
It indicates **77.5** A
